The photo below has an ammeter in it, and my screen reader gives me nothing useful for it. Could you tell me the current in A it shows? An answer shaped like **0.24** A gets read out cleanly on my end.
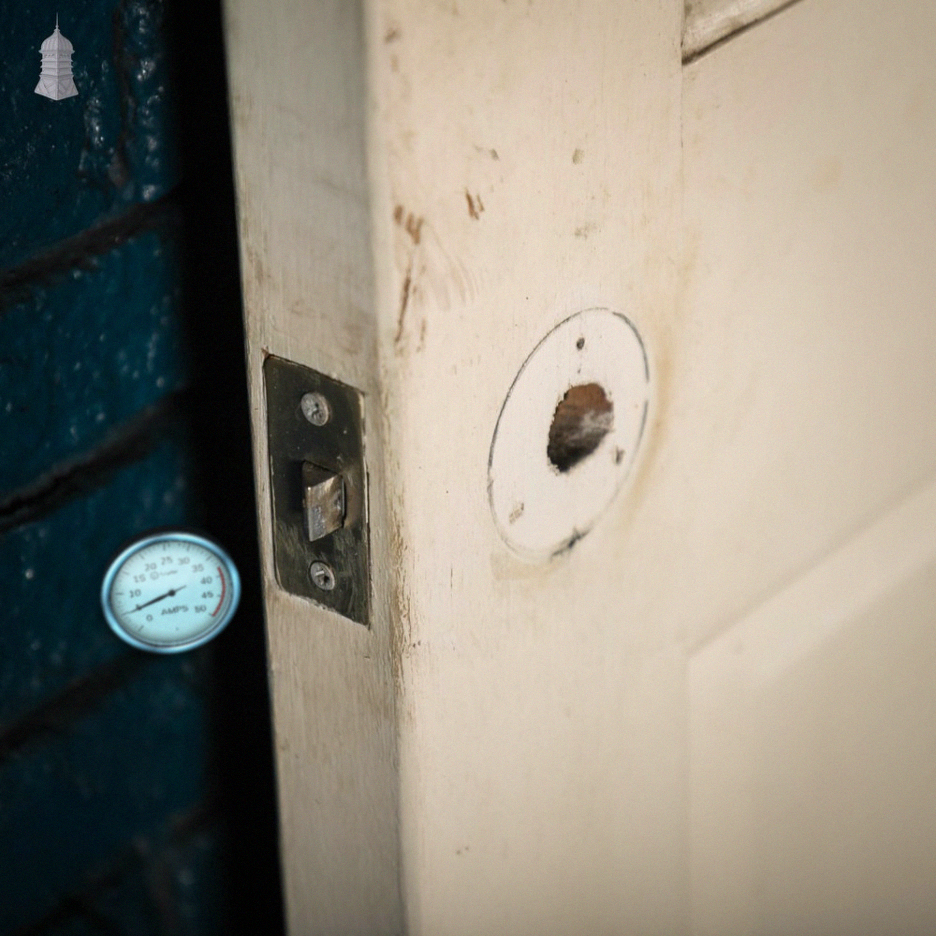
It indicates **5** A
